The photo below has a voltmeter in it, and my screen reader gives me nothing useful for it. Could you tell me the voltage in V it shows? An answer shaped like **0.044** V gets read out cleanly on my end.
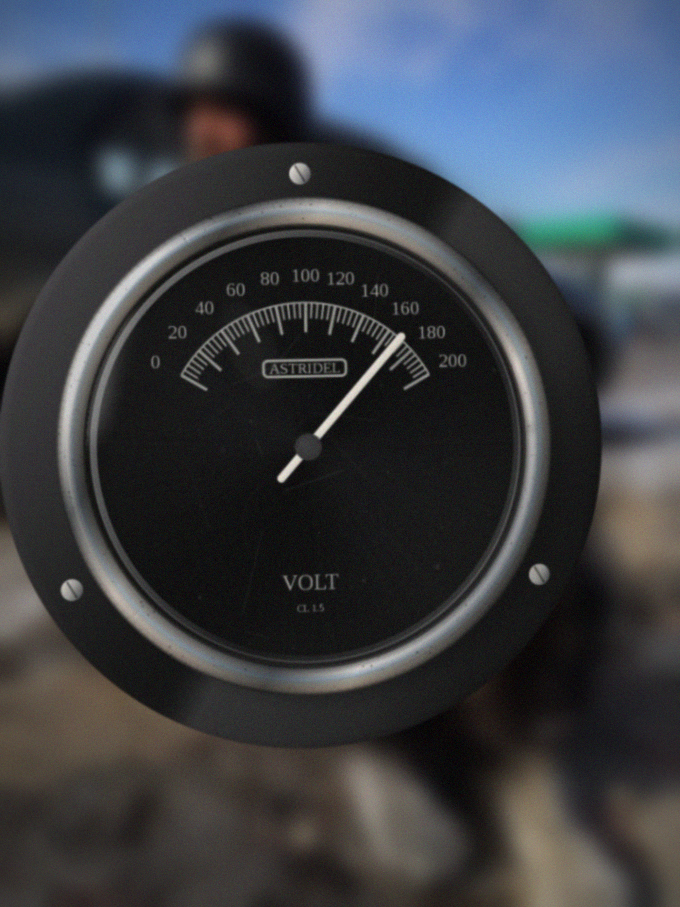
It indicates **168** V
